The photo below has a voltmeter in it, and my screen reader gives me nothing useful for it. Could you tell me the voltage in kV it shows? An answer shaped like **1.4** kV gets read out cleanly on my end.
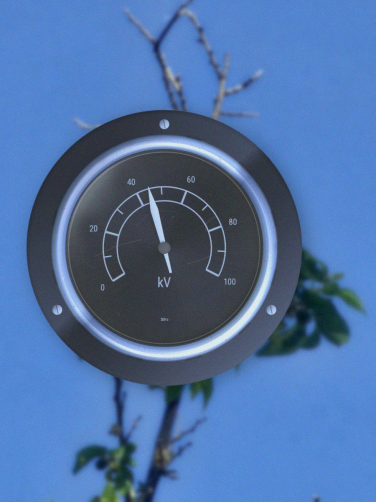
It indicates **45** kV
